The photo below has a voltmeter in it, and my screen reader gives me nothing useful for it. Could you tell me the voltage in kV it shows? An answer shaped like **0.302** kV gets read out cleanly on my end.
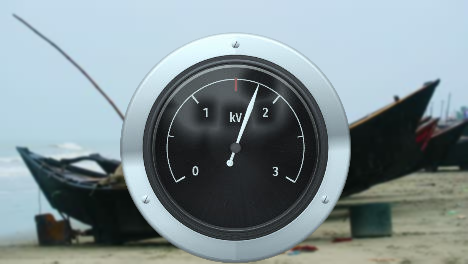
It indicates **1.75** kV
